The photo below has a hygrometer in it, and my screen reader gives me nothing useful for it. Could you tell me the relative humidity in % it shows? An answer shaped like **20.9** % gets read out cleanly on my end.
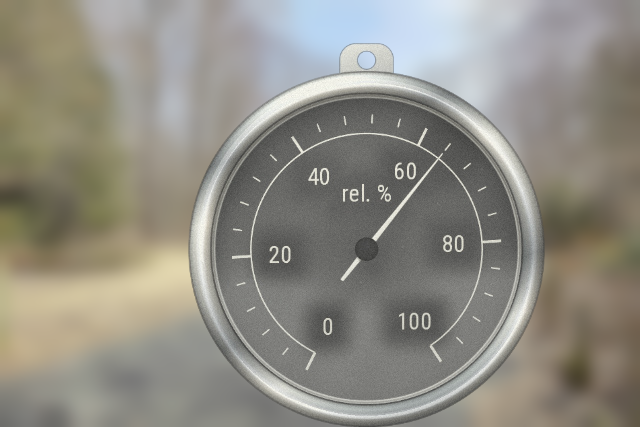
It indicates **64** %
